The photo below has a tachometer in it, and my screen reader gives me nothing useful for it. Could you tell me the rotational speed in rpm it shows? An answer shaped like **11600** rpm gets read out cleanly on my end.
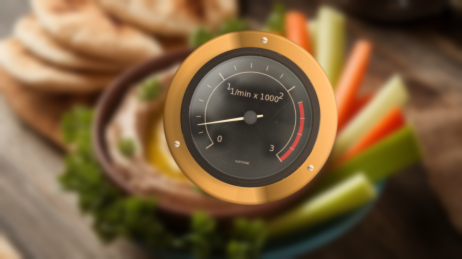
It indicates **300** rpm
